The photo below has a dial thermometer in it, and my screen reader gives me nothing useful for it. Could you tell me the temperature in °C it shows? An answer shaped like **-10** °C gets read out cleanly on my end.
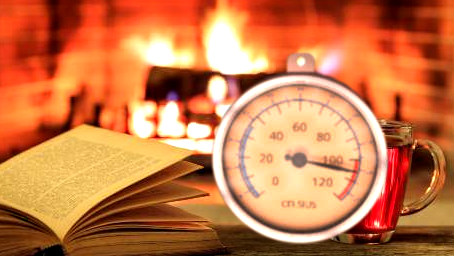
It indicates **105** °C
